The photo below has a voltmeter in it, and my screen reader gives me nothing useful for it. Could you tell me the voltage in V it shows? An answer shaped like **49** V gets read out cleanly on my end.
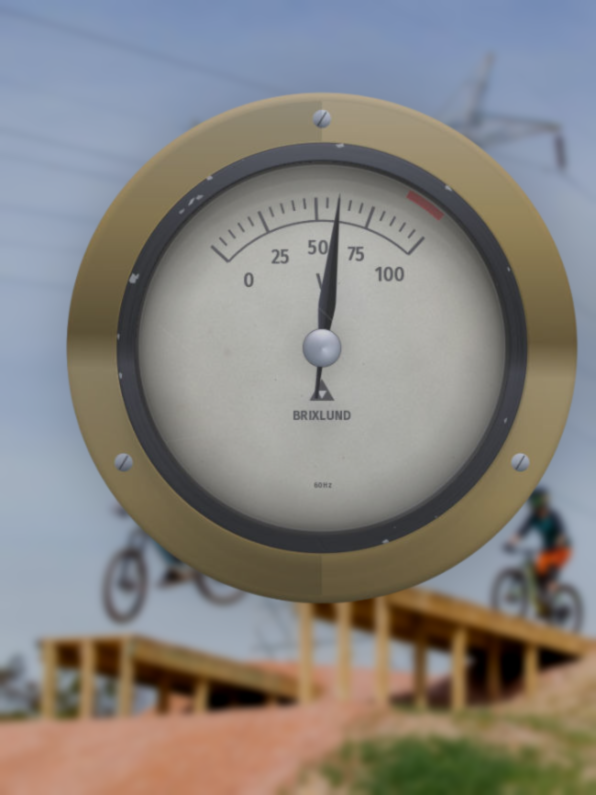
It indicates **60** V
